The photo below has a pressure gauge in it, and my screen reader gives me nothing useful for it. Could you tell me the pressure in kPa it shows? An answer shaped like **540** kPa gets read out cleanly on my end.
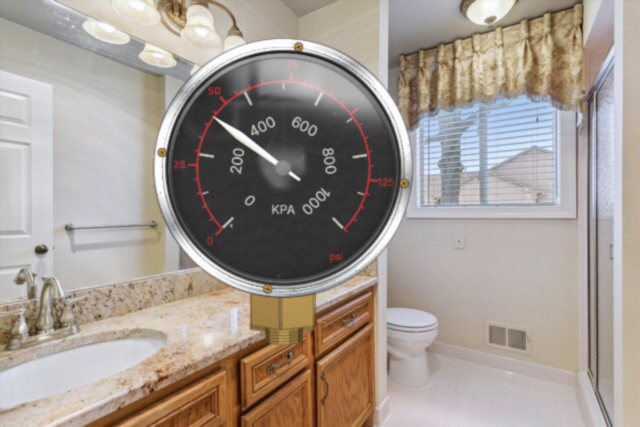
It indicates **300** kPa
